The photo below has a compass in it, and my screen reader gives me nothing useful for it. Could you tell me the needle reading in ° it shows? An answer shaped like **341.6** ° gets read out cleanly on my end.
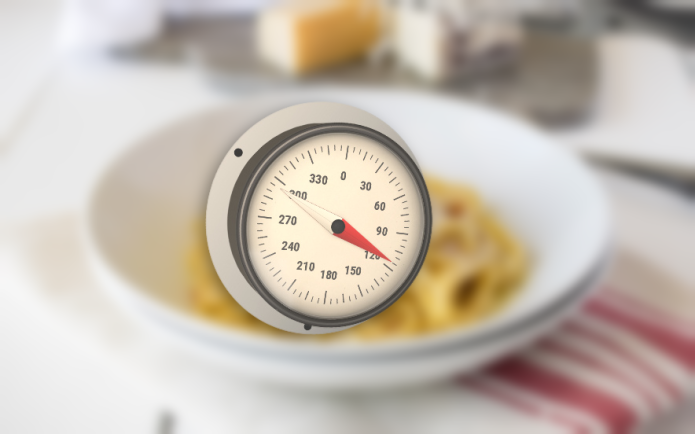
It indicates **115** °
